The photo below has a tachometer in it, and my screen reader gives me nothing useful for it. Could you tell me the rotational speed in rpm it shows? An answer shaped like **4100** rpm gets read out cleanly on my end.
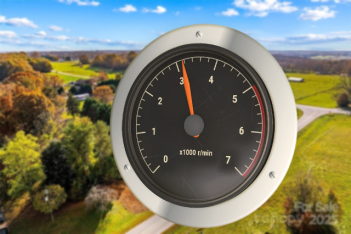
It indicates **3200** rpm
